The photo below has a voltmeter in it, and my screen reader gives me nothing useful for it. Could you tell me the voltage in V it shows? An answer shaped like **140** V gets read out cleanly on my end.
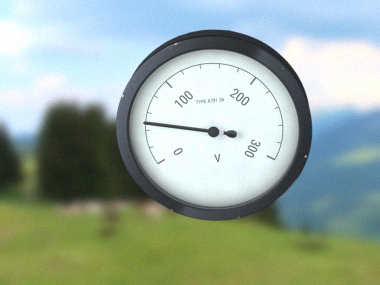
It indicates **50** V
